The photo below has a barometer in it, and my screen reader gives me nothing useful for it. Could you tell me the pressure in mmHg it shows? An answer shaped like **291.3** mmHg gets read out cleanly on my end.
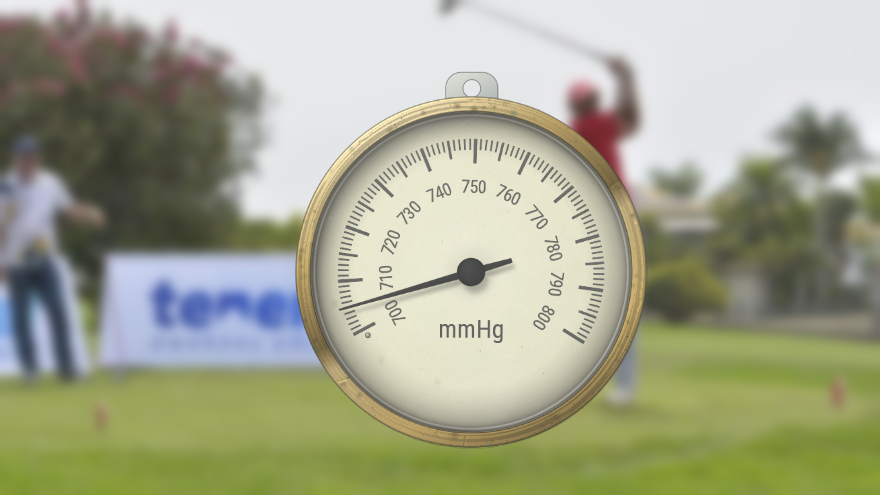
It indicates **705** mmHg
